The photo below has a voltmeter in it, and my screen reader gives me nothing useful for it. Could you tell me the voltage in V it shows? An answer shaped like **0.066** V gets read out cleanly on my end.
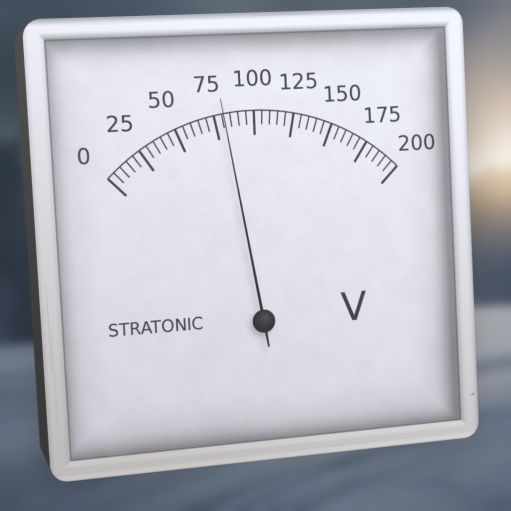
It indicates **80** V
